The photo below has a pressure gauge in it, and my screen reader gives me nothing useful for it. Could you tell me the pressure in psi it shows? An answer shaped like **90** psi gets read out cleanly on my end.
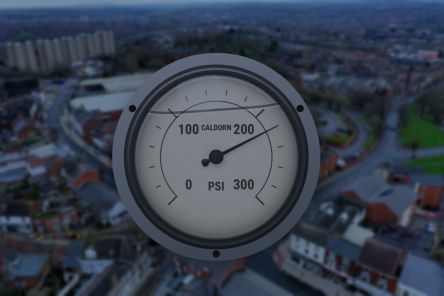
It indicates **220** psi
